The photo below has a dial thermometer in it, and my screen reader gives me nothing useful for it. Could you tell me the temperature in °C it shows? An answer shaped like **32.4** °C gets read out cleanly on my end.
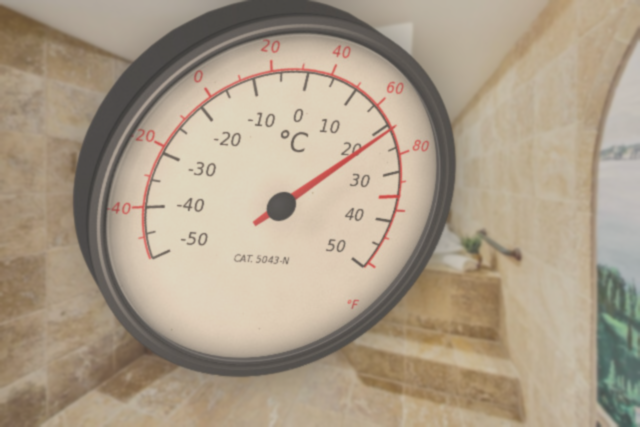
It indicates **20** °C
